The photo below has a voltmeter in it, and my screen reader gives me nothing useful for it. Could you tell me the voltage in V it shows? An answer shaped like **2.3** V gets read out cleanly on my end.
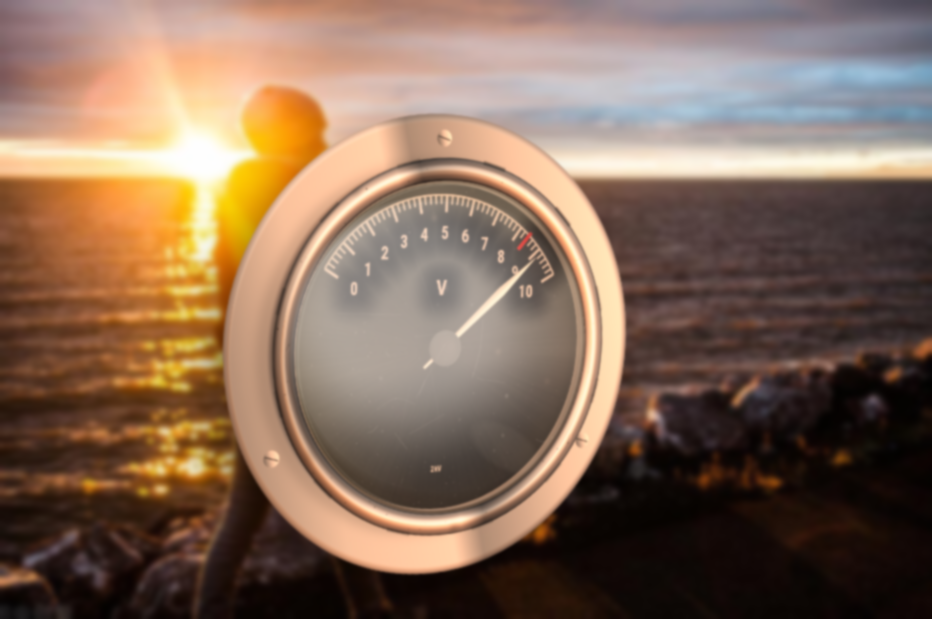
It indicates **9** V
